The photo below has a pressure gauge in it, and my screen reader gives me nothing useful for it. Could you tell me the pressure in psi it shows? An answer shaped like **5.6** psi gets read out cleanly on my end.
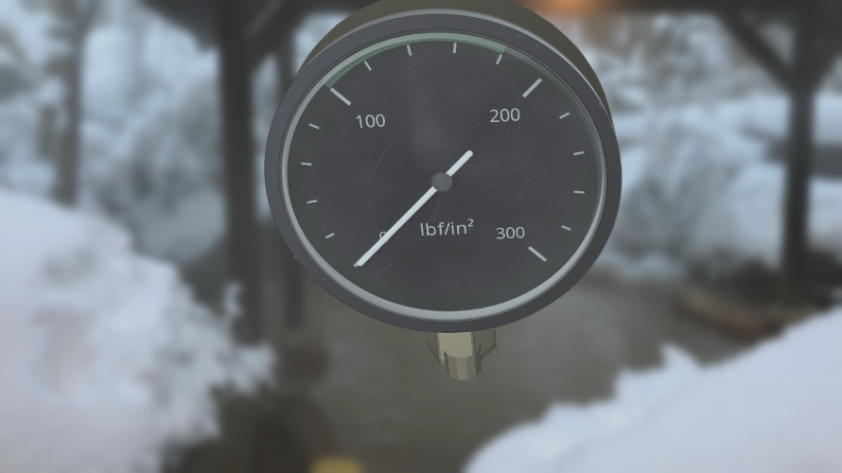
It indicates **0** psi
